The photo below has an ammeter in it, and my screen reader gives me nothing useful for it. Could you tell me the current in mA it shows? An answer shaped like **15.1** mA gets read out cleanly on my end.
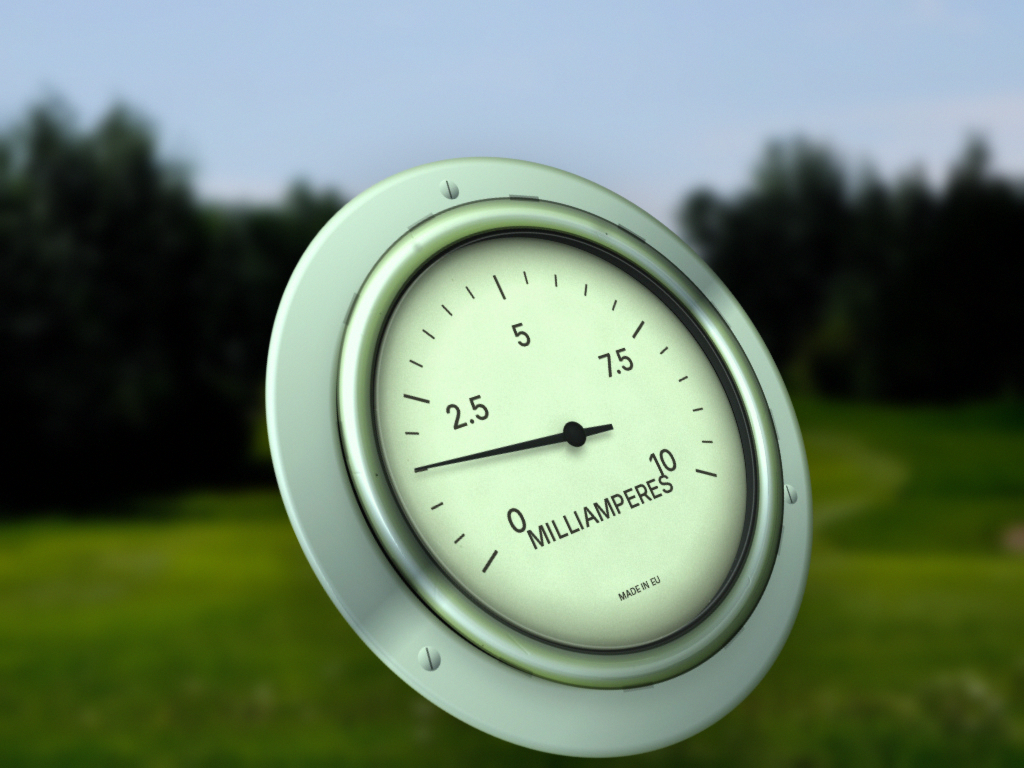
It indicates **1.5** mA
